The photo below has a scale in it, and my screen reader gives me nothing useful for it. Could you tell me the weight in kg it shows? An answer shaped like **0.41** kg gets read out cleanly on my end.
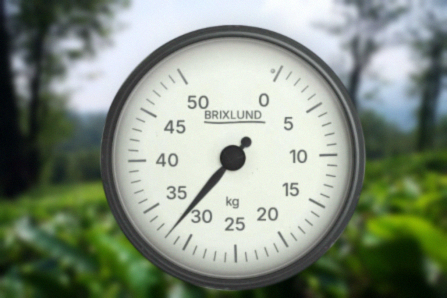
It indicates **32** kg
